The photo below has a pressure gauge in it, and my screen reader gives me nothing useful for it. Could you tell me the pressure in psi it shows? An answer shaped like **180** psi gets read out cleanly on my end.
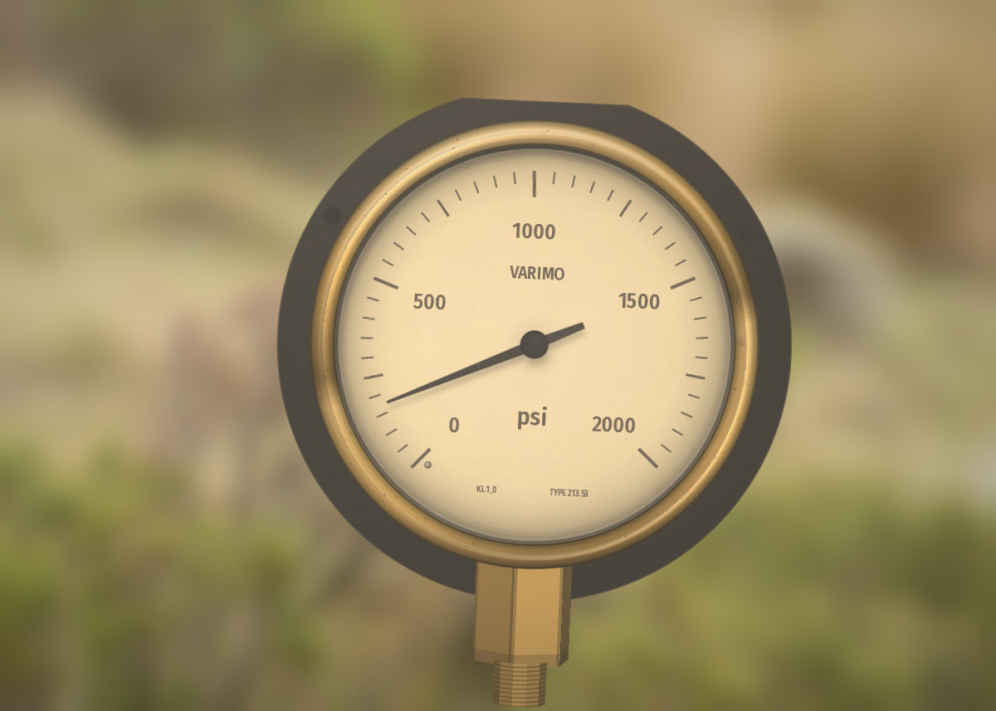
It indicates **175** psi
